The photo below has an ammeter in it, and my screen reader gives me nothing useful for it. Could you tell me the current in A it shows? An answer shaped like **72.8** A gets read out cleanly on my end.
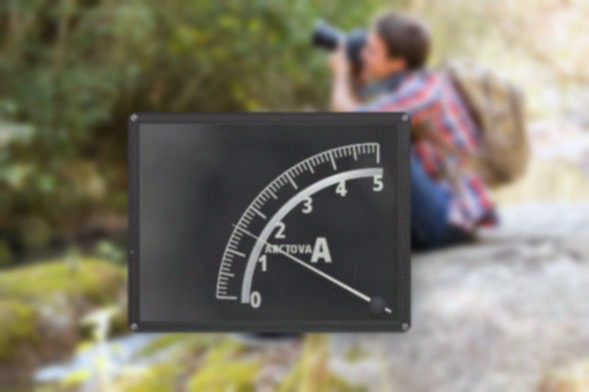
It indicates **1.5** A
